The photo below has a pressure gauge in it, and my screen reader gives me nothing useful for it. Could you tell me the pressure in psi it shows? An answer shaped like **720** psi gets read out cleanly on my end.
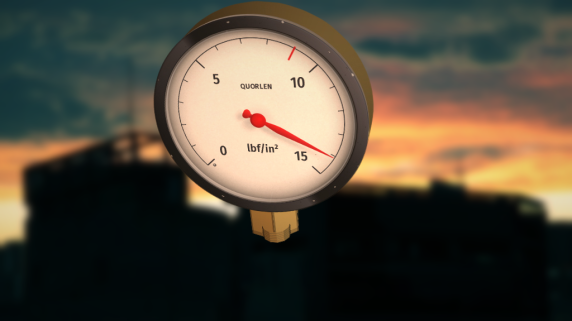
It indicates **14** psi
